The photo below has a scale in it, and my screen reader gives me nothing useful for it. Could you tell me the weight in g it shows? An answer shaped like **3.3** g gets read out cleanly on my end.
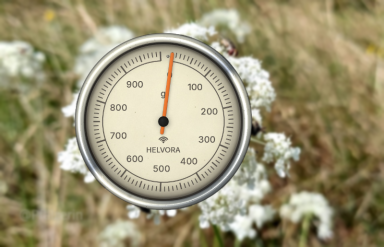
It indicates **0** g
